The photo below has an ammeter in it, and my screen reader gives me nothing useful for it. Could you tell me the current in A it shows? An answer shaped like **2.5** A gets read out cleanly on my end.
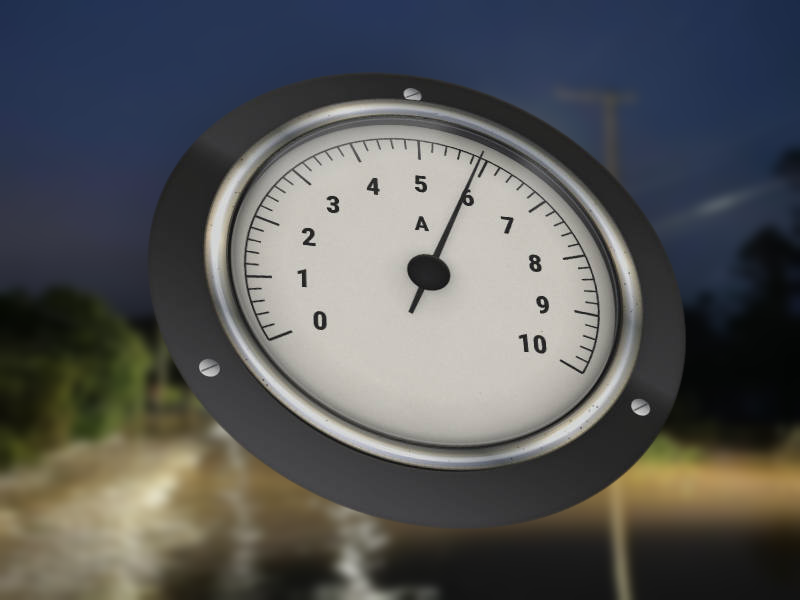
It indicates **5.9** A
